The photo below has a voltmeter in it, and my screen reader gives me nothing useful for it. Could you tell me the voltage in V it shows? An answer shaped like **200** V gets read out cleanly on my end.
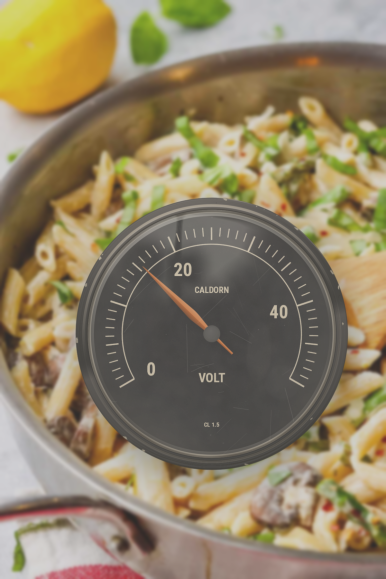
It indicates **15.5** V
